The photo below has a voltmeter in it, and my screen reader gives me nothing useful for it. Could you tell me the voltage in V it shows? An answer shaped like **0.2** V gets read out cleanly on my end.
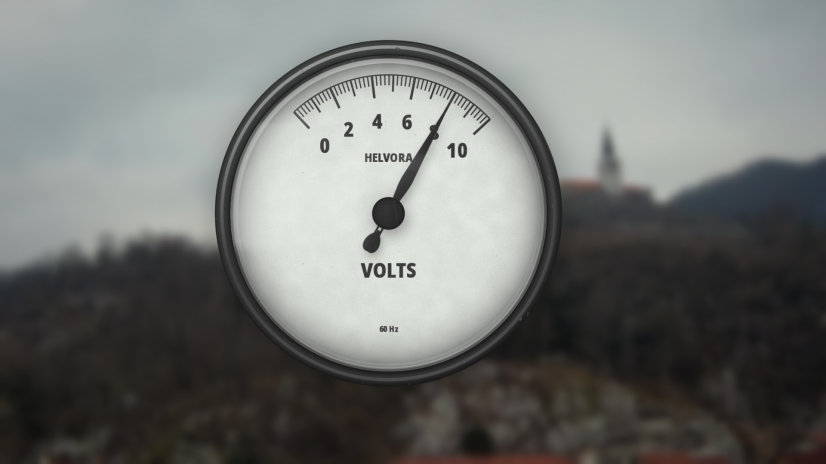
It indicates **8** V
